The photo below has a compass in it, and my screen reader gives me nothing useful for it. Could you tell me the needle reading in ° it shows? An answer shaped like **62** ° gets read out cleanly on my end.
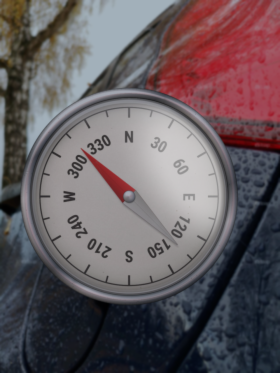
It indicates **315** °
